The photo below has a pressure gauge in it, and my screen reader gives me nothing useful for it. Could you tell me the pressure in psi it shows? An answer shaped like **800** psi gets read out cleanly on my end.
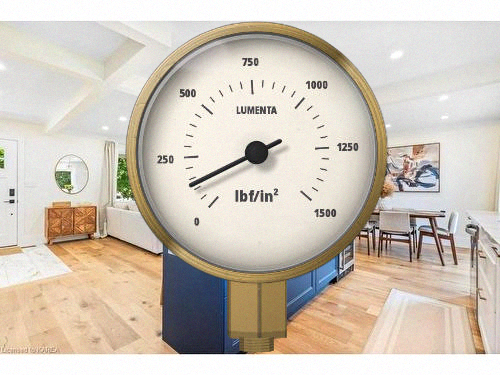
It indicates **125** psi
